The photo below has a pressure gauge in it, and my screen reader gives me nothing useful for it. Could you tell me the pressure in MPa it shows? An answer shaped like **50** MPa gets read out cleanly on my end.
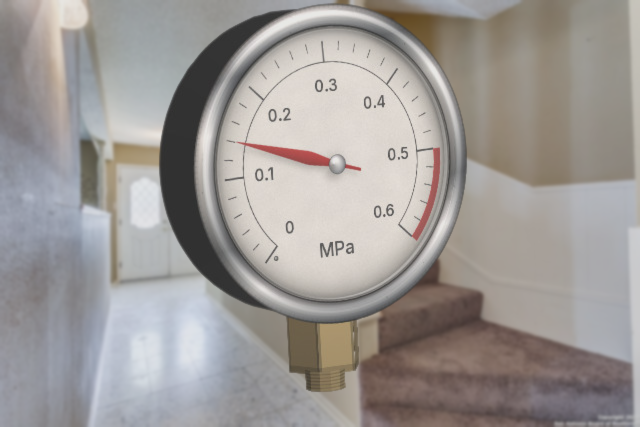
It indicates **0.14** MPa
